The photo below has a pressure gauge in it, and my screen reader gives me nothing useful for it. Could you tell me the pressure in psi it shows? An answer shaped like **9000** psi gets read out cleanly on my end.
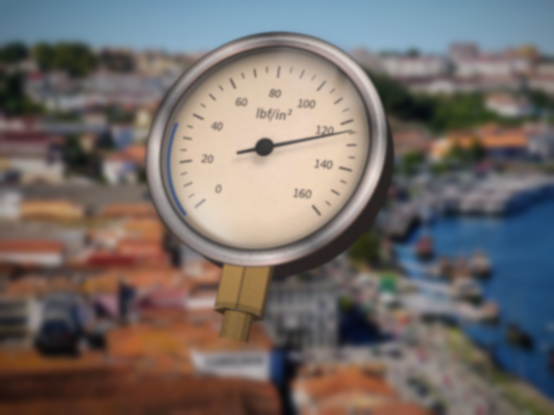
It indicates **125** psi
